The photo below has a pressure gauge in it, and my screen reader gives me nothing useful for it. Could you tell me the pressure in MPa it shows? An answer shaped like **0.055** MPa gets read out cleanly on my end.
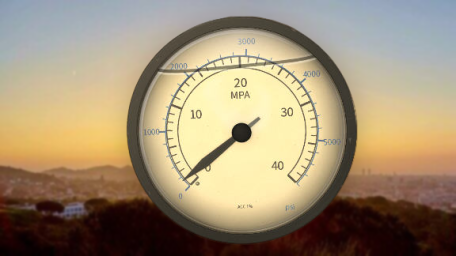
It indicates **1** MPa
